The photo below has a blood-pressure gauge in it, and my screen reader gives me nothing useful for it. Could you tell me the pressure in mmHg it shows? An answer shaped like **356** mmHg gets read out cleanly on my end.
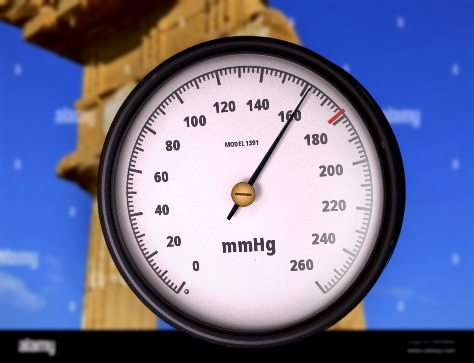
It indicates **162** mmHg
